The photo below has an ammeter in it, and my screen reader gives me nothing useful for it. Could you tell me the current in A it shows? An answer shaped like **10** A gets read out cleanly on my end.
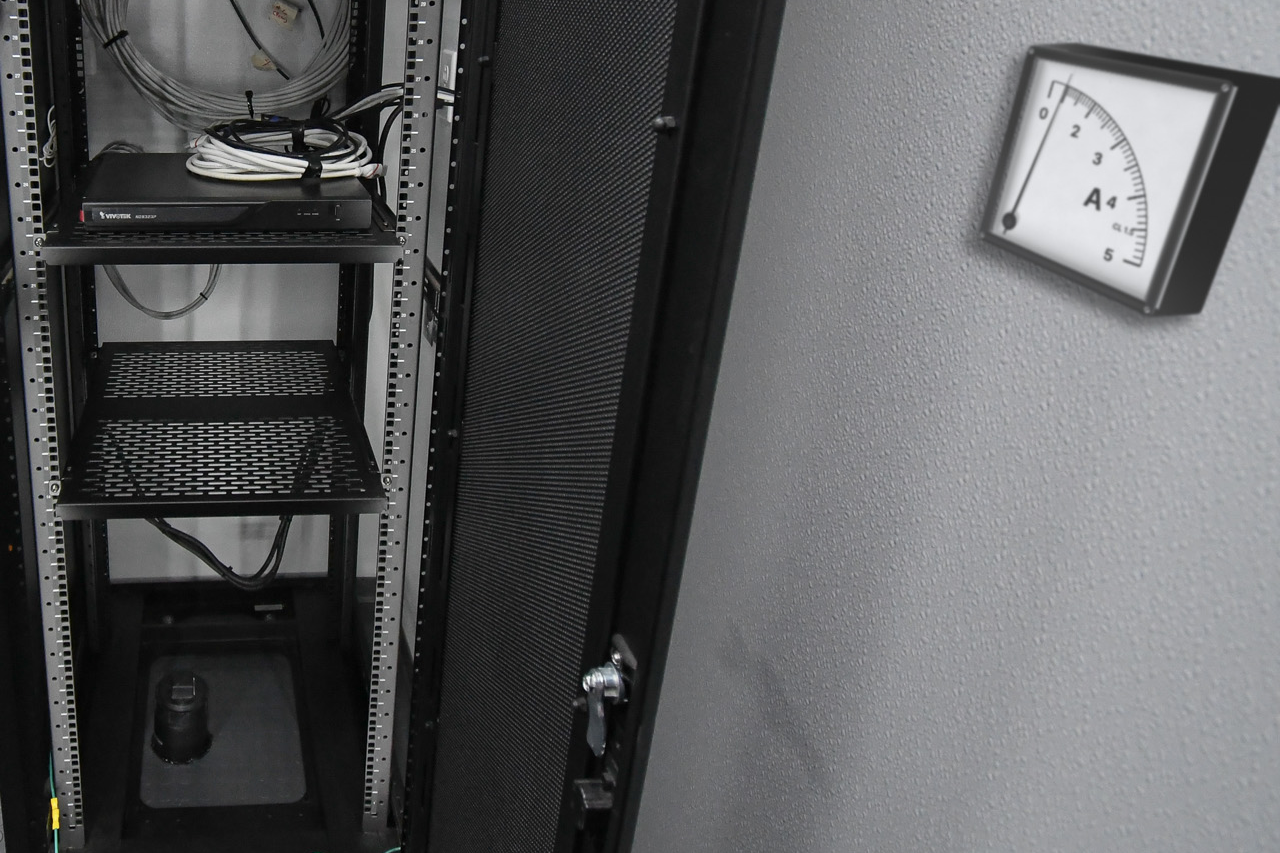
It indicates **1** A
